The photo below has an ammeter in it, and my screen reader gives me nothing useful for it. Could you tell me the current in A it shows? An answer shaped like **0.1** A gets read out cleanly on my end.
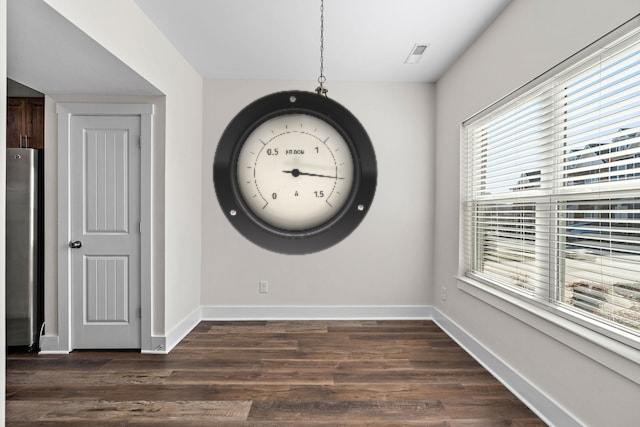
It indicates **1.3** A
